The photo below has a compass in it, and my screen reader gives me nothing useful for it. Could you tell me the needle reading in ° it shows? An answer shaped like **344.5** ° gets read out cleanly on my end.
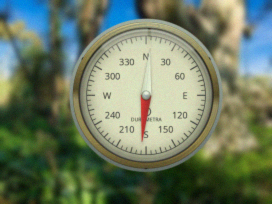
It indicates **185** °
